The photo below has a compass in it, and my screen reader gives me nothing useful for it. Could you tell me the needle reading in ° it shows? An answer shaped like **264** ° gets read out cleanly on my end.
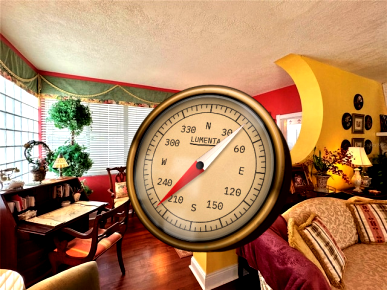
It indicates **220** °
